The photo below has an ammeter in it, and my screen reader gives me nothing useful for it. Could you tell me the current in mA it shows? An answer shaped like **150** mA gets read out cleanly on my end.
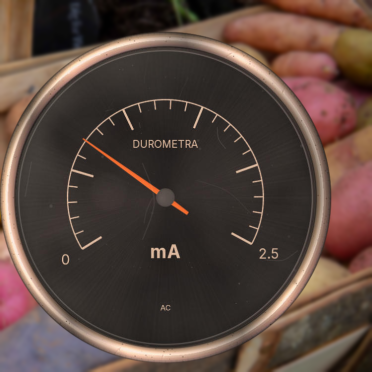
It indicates **0.7** mA
